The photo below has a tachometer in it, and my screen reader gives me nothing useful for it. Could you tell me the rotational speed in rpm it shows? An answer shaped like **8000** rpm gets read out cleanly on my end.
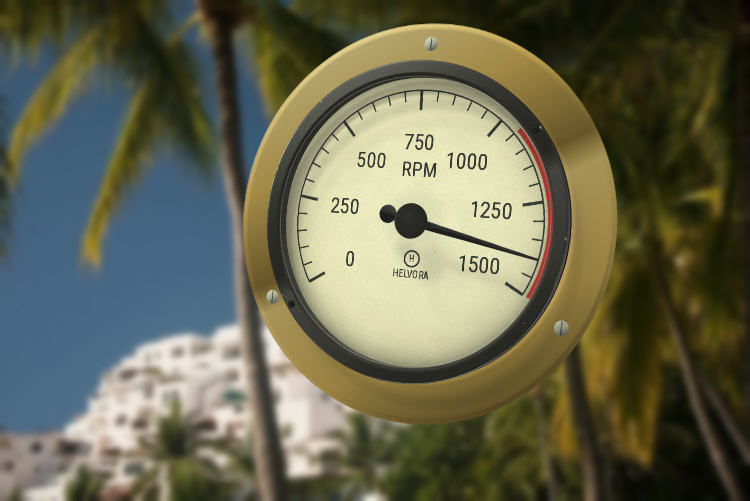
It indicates **1400** rpm
